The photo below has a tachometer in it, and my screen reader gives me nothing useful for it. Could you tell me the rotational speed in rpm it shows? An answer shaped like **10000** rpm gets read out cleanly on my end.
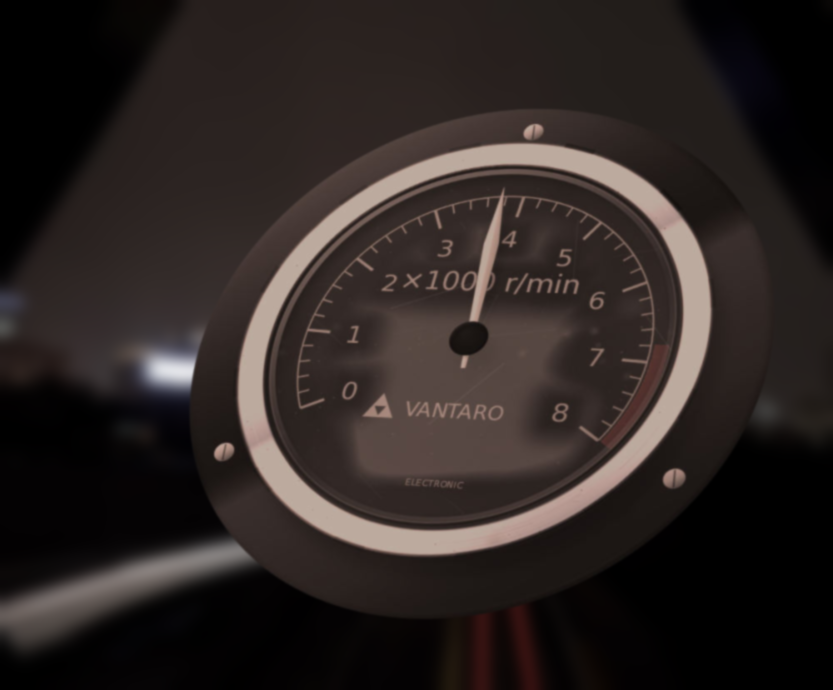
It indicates **3800** rpm
